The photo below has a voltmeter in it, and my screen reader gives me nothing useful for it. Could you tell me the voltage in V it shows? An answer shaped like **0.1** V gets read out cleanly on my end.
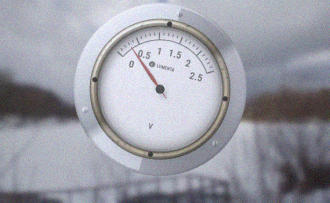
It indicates **0.3** V
